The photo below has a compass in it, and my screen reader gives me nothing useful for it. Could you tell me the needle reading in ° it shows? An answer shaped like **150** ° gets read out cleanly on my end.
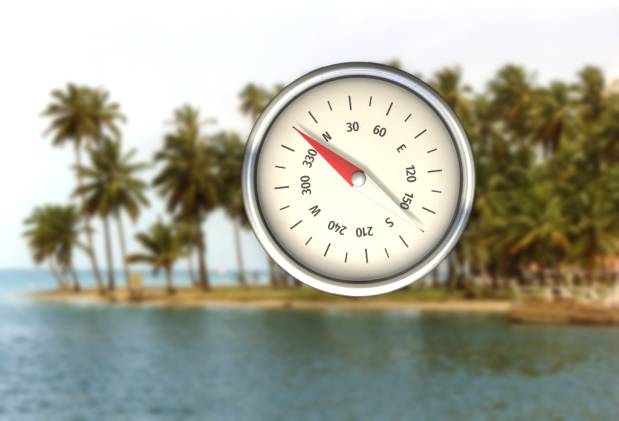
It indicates **345** °
